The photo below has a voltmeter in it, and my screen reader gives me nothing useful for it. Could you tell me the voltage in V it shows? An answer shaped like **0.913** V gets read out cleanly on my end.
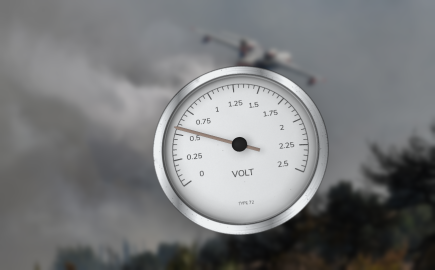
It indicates **0.55** V
